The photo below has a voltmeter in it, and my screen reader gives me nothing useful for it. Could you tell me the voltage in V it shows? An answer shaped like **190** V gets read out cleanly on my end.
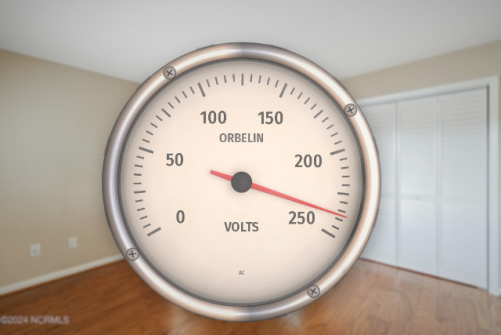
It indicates **237.5** V
